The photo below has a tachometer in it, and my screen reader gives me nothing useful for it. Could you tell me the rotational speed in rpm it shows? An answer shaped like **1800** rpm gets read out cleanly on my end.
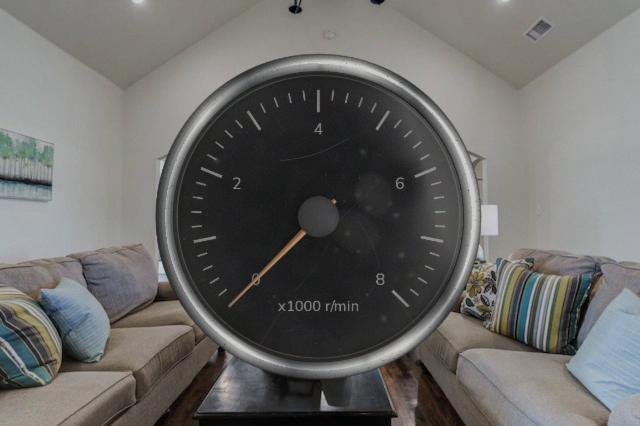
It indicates **0** rpm
